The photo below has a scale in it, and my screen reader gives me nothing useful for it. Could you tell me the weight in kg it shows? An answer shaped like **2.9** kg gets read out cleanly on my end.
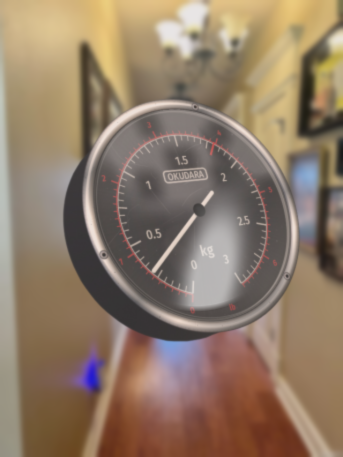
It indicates **0.3** kg
